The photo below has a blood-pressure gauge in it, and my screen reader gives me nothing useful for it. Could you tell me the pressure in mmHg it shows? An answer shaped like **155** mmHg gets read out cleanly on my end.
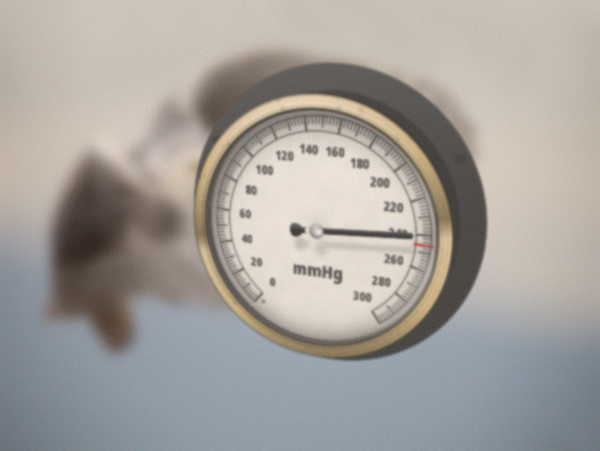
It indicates **240** mmHg
